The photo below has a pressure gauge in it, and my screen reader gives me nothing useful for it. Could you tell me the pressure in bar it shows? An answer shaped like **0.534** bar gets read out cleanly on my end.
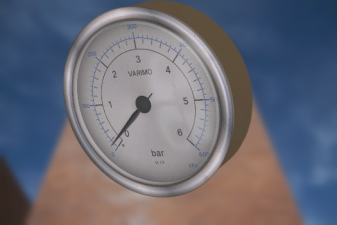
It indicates **0.1** bar
